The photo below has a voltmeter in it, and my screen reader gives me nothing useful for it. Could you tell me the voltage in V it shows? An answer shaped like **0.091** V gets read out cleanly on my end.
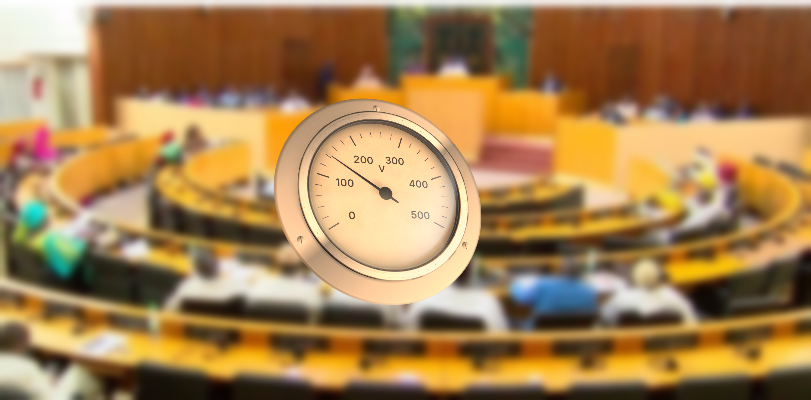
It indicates **140** V
